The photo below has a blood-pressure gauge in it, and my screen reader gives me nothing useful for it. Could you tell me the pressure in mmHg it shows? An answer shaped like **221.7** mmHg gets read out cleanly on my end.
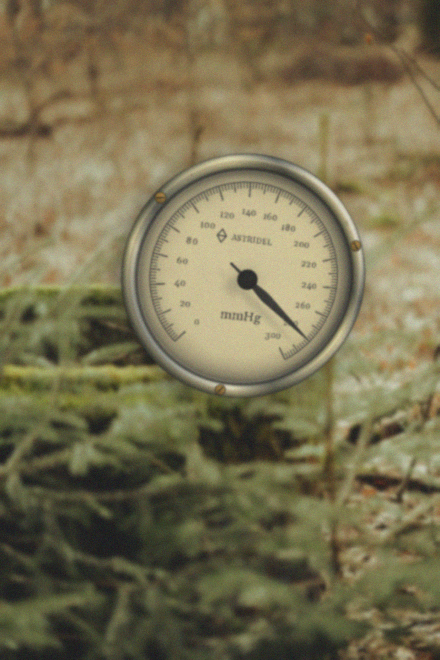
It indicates **280** mmHg
